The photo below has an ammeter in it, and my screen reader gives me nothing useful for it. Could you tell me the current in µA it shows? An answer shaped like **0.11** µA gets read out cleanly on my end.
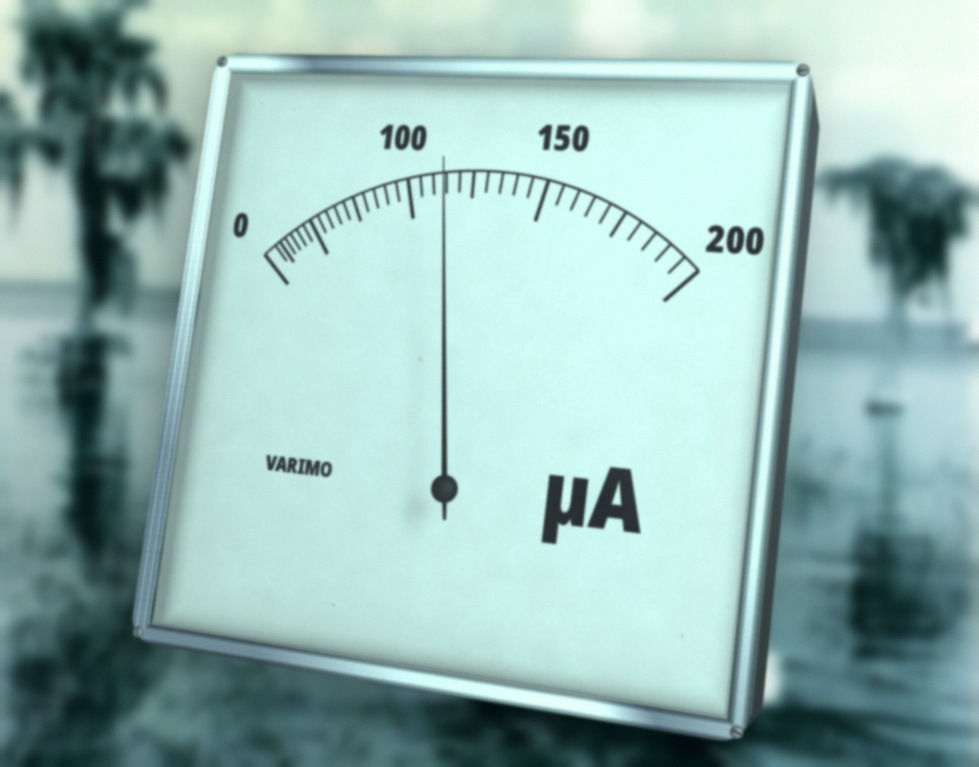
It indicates **115** µA
